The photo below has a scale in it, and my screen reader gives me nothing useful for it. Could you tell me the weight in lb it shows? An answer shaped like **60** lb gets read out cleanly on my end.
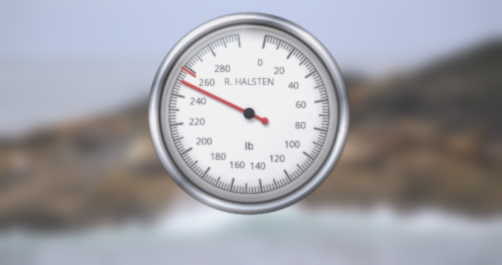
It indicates **250** lb
